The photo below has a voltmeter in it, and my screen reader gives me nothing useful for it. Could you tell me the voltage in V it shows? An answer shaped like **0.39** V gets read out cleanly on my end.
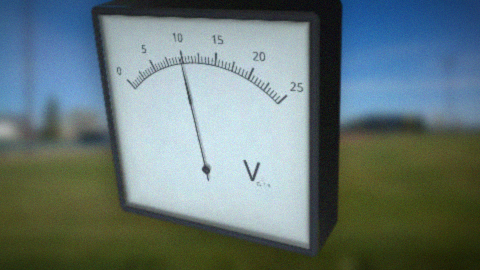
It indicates **10** V
